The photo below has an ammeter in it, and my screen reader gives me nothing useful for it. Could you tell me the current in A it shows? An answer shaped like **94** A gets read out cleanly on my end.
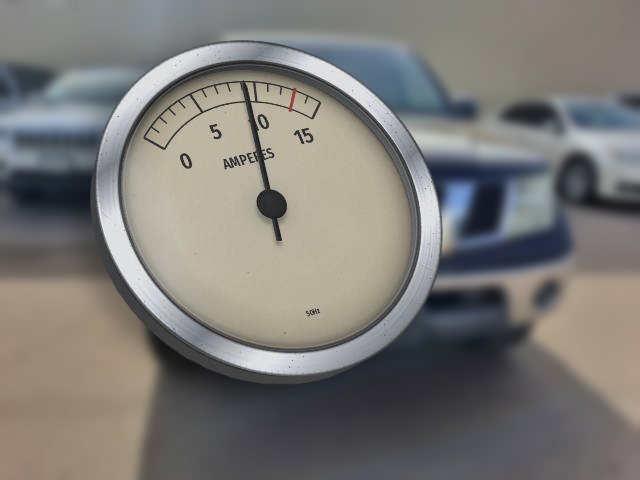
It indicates **9** A
